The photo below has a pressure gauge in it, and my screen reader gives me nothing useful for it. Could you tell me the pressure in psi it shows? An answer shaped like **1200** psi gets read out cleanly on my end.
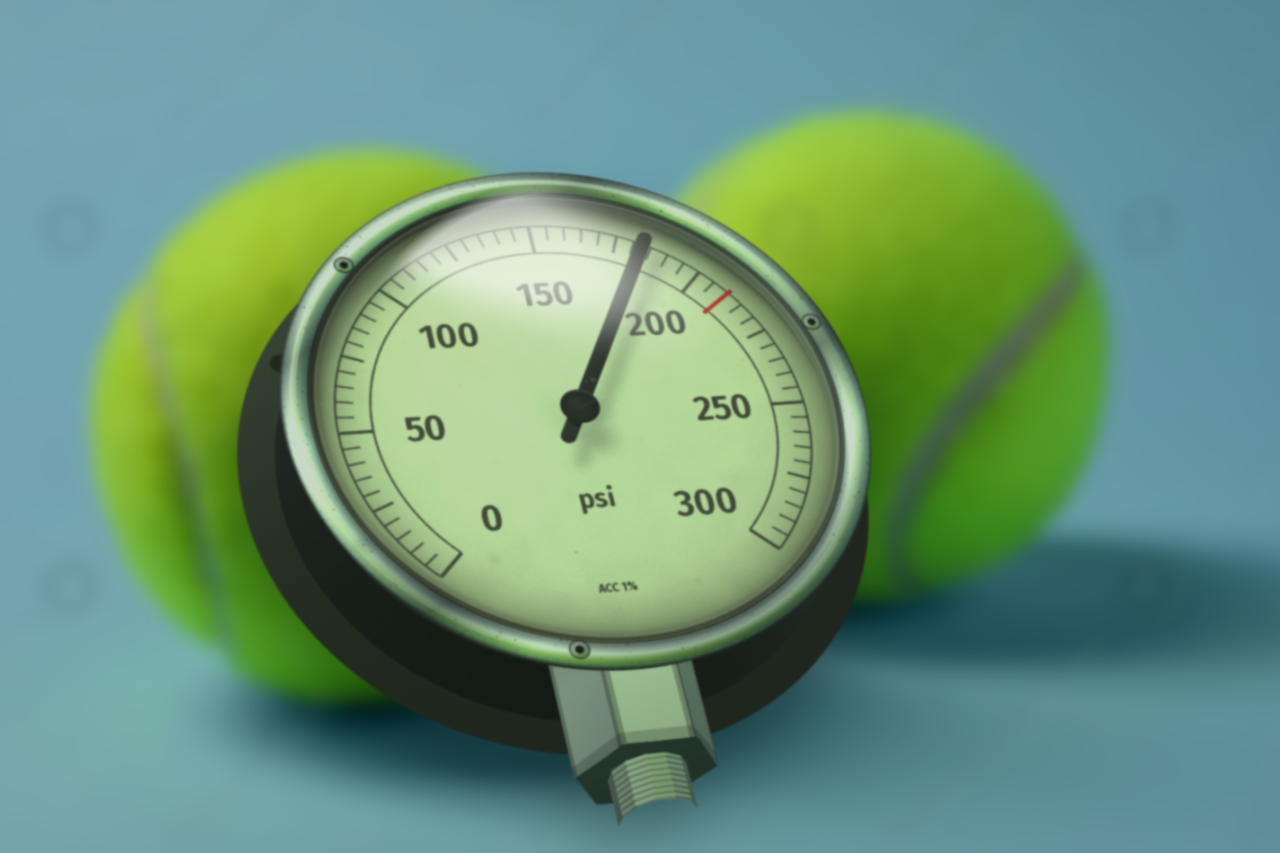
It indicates **182.5** psi
